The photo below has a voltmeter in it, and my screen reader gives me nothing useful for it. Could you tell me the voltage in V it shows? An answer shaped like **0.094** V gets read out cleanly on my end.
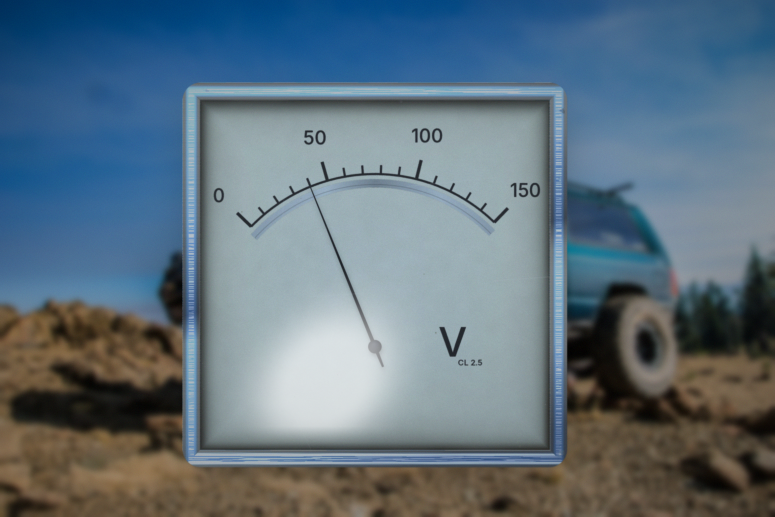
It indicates **40** V
